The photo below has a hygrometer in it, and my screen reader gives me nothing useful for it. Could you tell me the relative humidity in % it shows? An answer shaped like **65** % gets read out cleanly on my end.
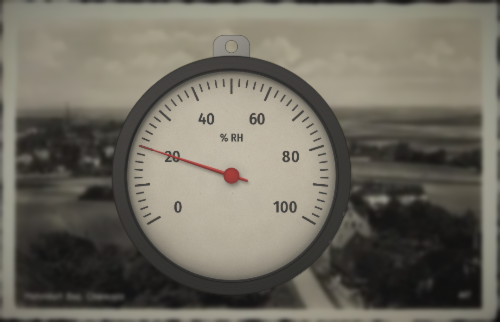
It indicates **20** %
